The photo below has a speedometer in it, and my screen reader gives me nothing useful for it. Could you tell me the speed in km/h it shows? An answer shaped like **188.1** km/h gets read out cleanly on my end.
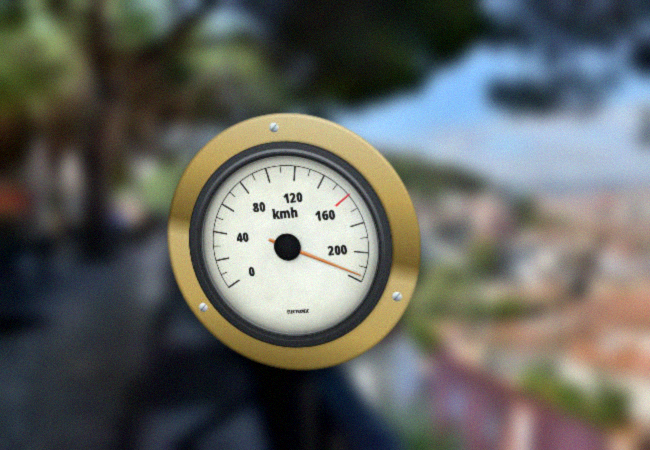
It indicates **215** km/h
